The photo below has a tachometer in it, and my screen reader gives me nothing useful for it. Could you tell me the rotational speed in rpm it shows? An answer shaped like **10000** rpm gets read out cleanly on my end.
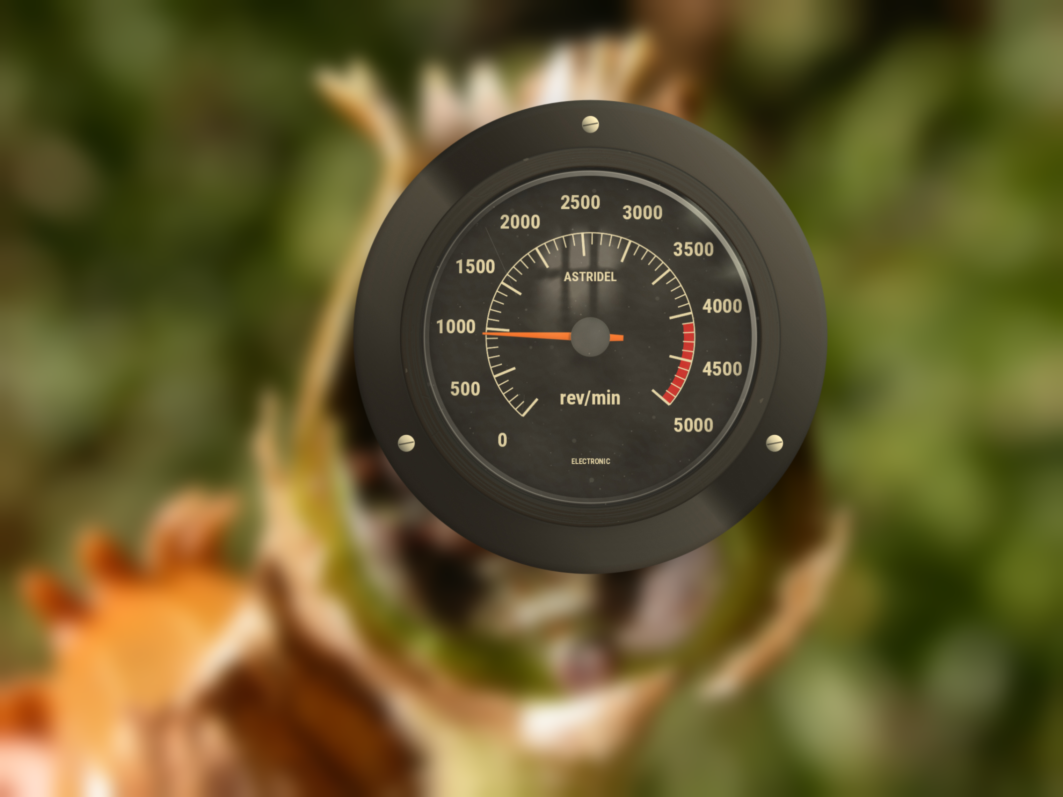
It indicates **950** rpm
